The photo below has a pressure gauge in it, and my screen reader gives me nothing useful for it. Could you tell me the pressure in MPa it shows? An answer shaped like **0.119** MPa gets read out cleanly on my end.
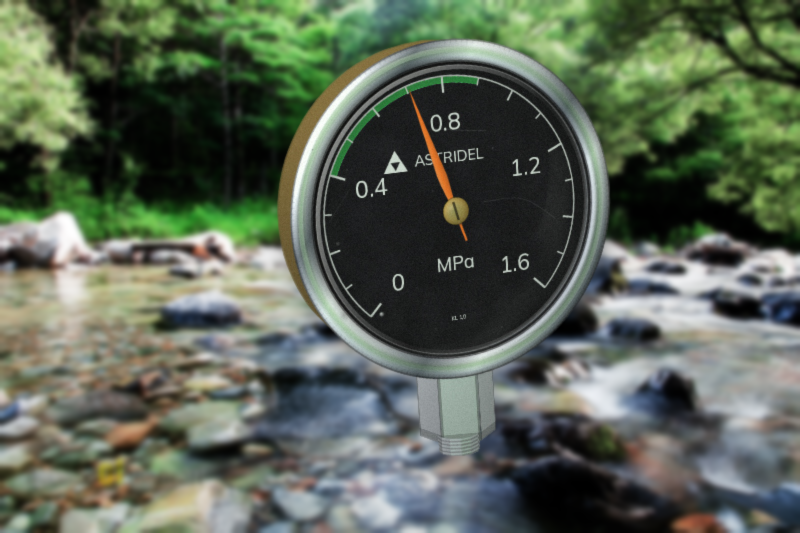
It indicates **0.7** MPa
